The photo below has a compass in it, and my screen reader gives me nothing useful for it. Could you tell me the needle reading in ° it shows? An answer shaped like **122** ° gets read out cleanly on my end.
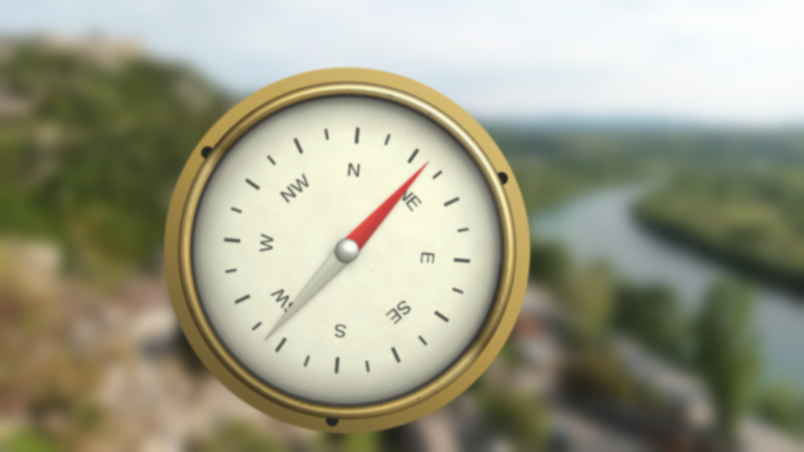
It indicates **37.5** °
